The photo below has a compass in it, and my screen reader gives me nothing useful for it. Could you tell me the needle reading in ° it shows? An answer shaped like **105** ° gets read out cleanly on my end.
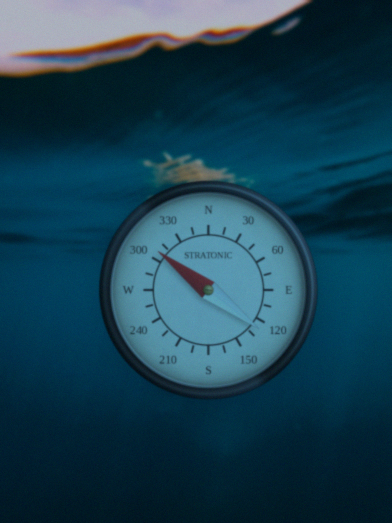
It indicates **307.5** °
